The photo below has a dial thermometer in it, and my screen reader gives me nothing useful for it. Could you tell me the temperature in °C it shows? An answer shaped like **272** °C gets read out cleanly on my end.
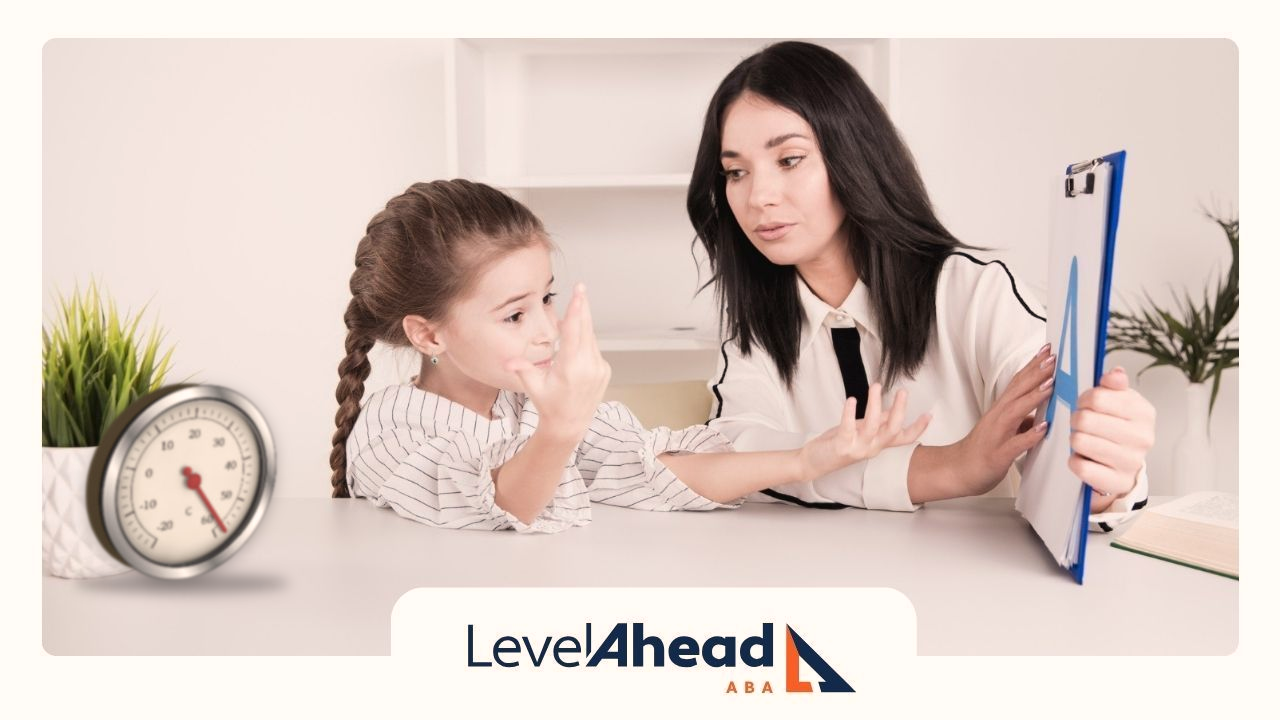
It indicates **58** °C
